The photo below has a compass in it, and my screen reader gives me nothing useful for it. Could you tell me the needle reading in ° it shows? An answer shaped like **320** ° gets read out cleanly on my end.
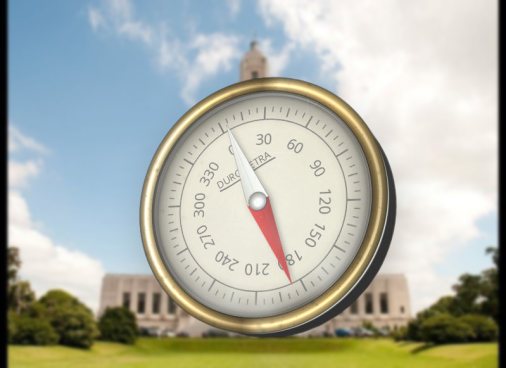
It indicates **185** °
